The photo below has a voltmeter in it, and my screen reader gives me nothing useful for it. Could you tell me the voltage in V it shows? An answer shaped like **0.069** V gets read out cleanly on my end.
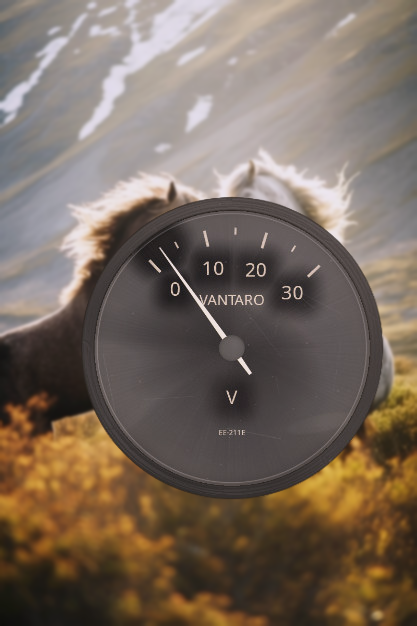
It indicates **2.5** V
